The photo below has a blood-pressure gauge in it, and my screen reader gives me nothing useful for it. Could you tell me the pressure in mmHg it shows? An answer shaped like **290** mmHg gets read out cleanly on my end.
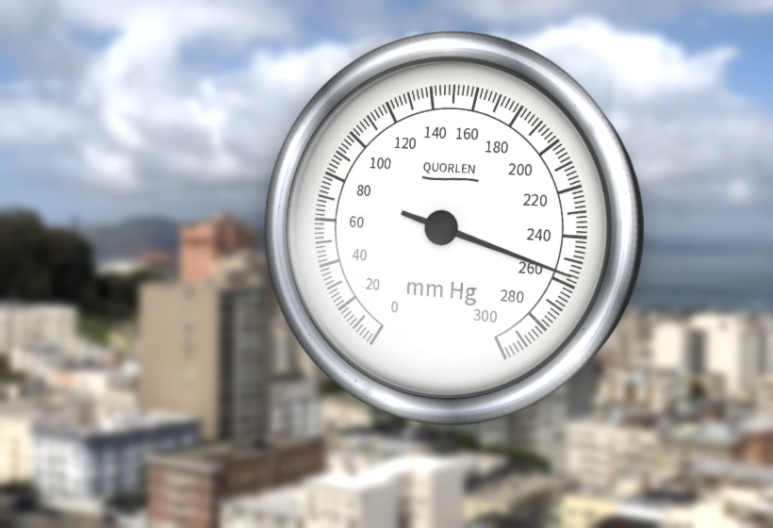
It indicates **256** mmHg
